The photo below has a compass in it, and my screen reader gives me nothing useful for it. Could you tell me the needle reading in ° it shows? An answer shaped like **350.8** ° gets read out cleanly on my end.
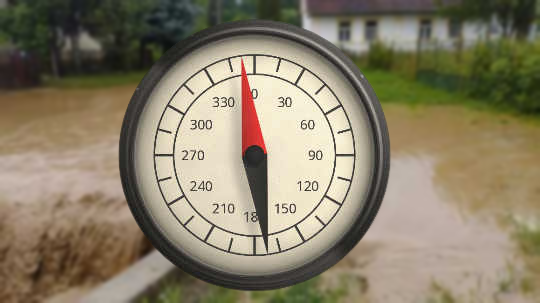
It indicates **352.5** °
